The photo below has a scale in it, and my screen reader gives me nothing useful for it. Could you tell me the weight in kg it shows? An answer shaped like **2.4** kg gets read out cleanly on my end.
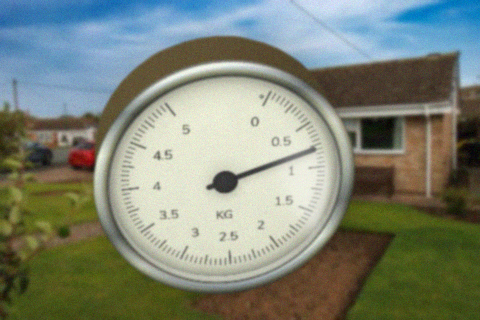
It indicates **0.75** kg
